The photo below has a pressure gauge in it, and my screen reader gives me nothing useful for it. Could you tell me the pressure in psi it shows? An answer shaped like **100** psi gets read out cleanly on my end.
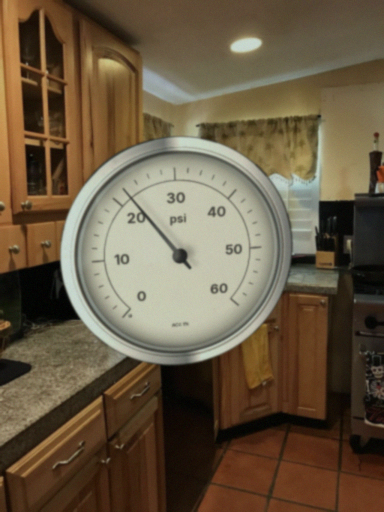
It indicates **22** psi
